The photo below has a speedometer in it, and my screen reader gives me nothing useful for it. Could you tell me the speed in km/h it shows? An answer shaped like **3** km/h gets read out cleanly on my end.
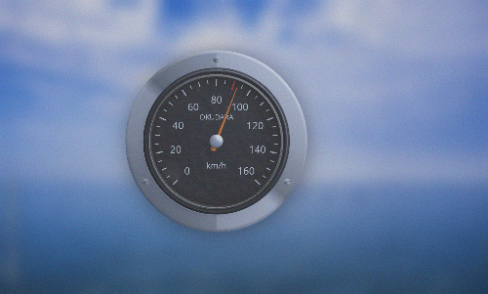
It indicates **92.5** km/h
